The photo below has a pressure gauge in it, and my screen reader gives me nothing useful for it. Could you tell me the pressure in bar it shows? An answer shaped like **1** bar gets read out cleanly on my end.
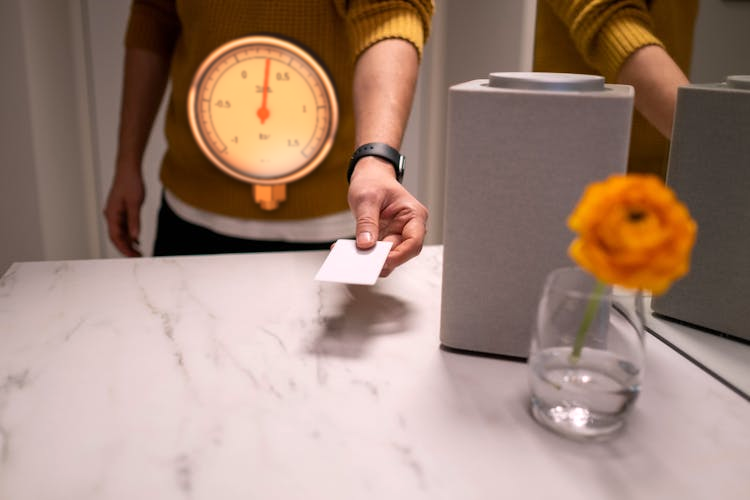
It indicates **0.3** bar
